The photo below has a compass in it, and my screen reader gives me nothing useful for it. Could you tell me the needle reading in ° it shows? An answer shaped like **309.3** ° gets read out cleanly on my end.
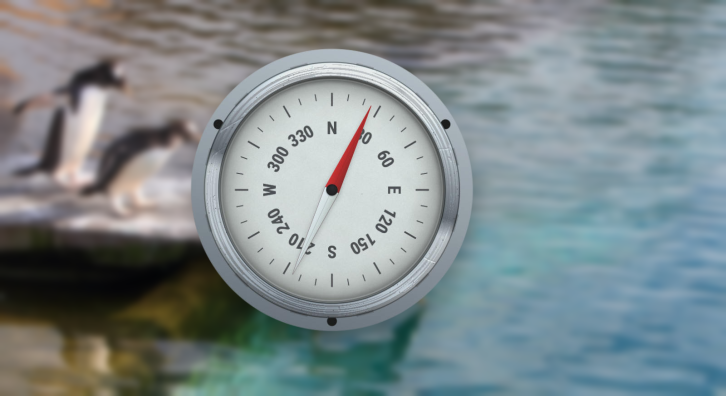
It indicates **25** °
